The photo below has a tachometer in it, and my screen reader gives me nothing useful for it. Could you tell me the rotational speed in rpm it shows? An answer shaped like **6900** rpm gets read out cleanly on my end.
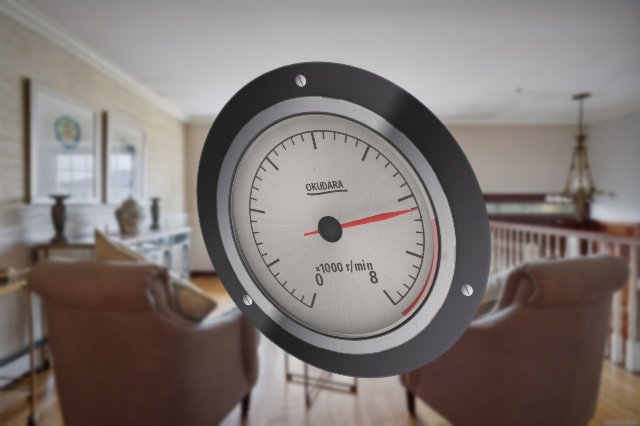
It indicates **6200** rpm
